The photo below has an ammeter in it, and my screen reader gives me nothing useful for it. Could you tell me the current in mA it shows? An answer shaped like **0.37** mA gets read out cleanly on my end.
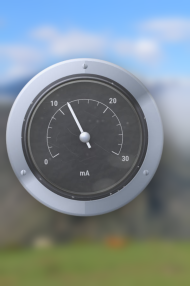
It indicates **12** mA
